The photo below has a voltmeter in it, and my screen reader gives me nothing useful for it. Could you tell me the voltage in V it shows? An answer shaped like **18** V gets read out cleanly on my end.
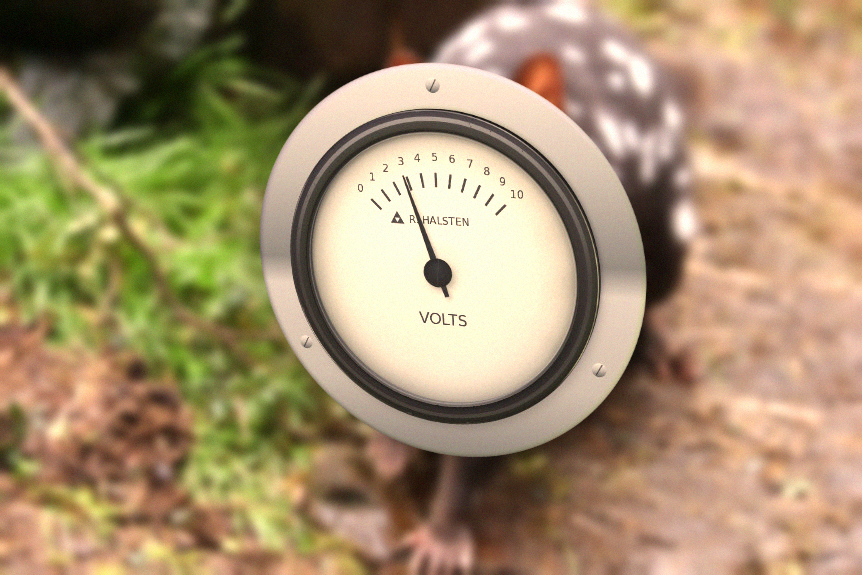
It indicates **3** V
